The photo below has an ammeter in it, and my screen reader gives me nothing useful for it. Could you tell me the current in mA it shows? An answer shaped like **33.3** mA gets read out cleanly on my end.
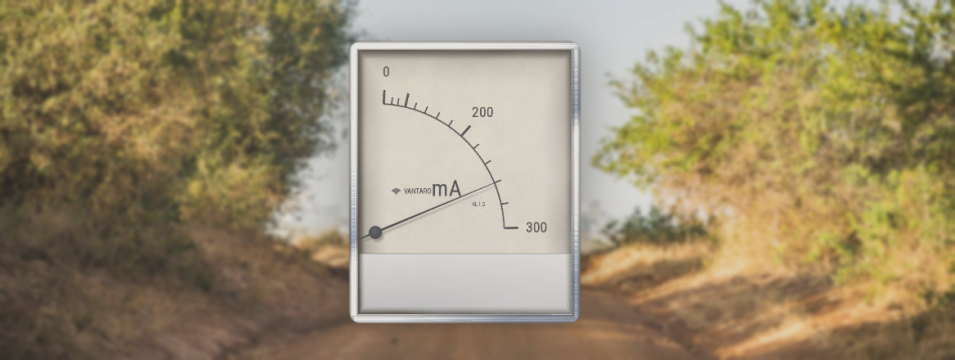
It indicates **260** mA
